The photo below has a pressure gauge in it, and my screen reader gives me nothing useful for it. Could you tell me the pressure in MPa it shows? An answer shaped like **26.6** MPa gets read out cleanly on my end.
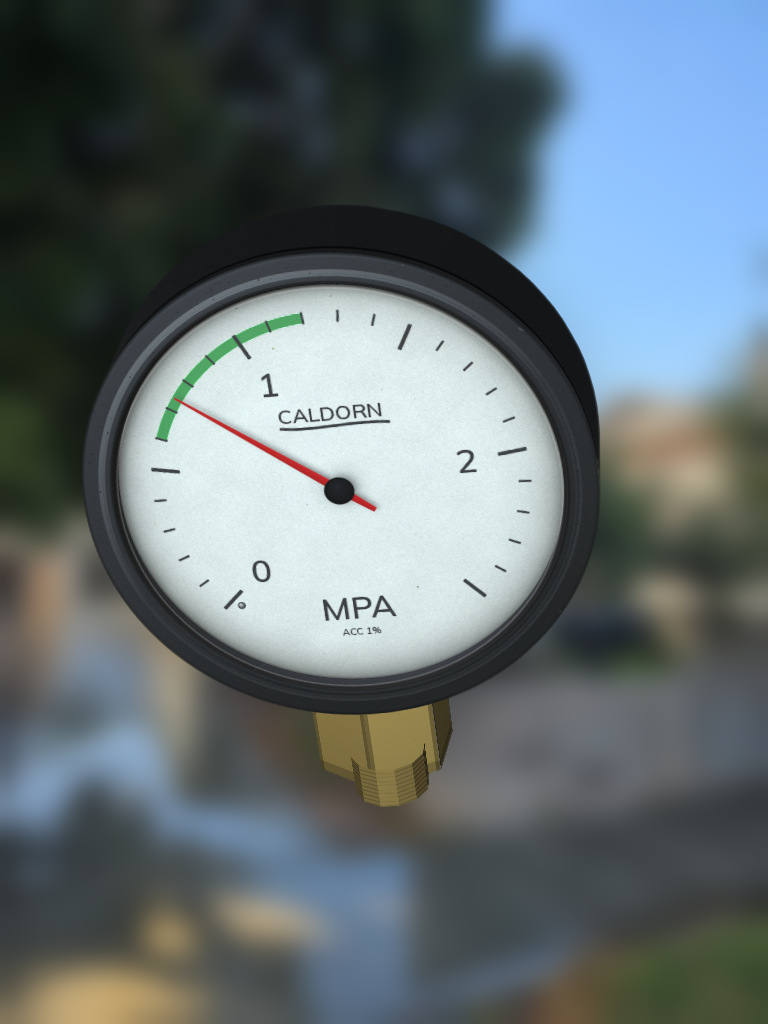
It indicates **0.75** MPa
